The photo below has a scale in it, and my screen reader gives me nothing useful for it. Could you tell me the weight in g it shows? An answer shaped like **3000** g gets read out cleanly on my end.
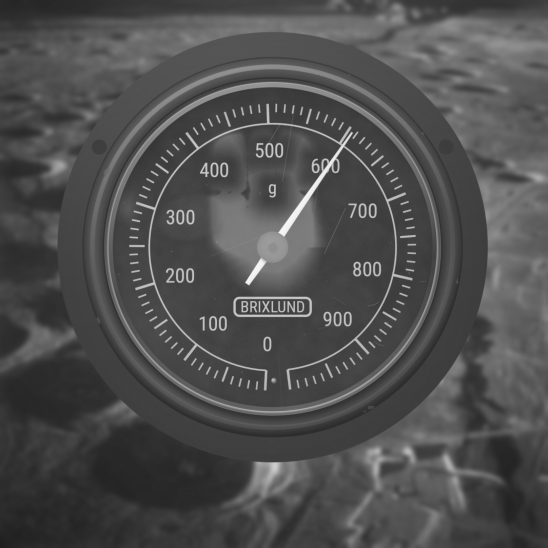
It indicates **605** g
